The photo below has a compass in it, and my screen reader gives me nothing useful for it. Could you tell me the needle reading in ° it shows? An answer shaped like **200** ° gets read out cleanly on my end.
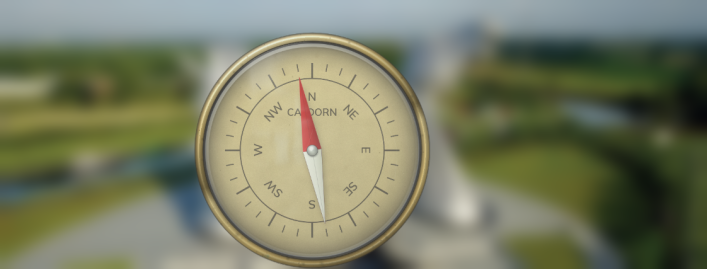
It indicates **350** °
